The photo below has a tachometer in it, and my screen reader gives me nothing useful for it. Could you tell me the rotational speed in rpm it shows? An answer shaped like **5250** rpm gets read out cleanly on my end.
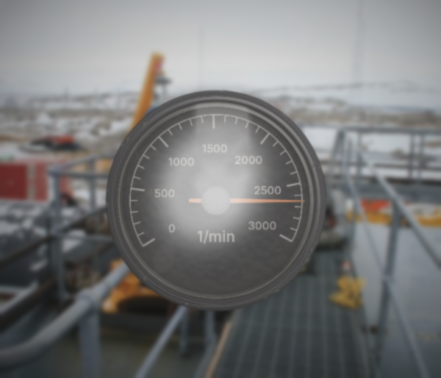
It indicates **2650** rpm
